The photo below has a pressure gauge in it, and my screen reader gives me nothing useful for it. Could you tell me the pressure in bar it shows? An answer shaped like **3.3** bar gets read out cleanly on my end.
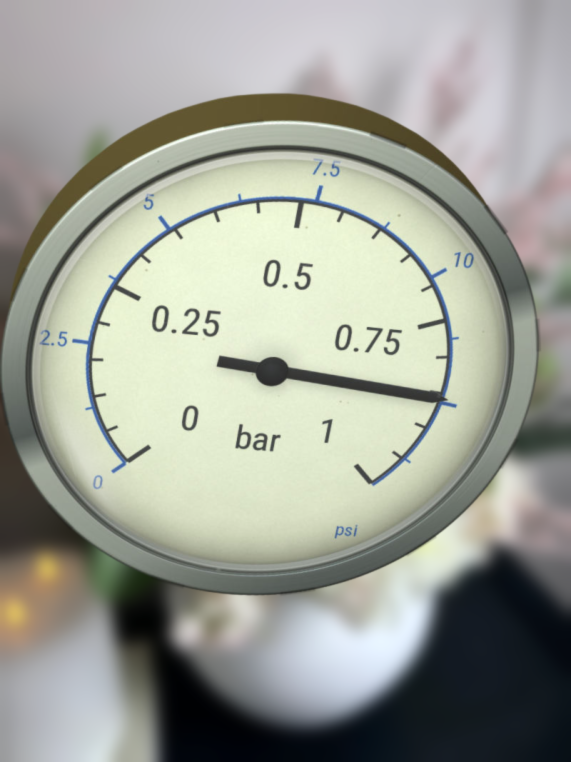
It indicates **0.85** bar
